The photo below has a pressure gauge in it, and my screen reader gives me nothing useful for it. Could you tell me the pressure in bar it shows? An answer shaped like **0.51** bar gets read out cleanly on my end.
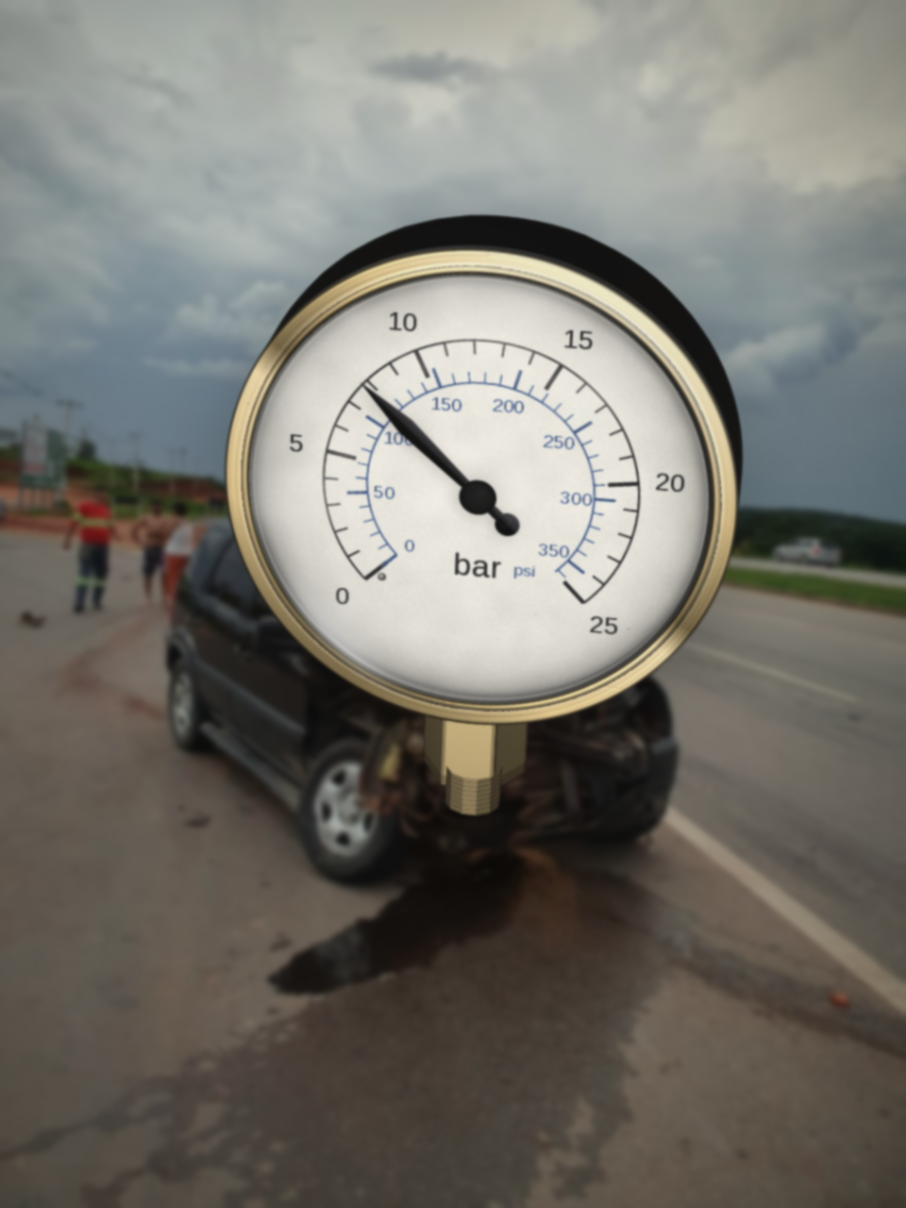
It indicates **8** bar
